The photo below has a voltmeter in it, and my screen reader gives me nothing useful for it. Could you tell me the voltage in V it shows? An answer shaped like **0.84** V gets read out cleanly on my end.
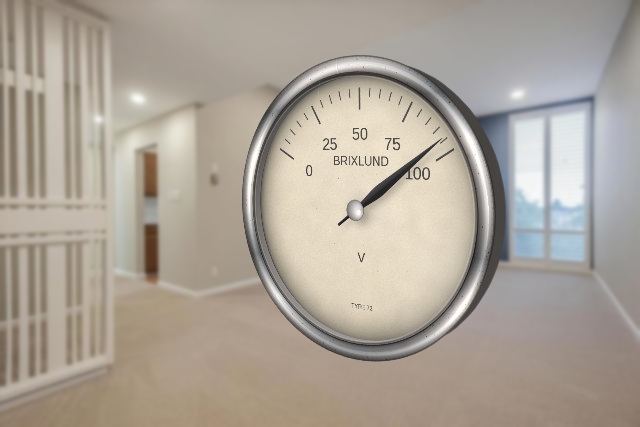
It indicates **95** V
